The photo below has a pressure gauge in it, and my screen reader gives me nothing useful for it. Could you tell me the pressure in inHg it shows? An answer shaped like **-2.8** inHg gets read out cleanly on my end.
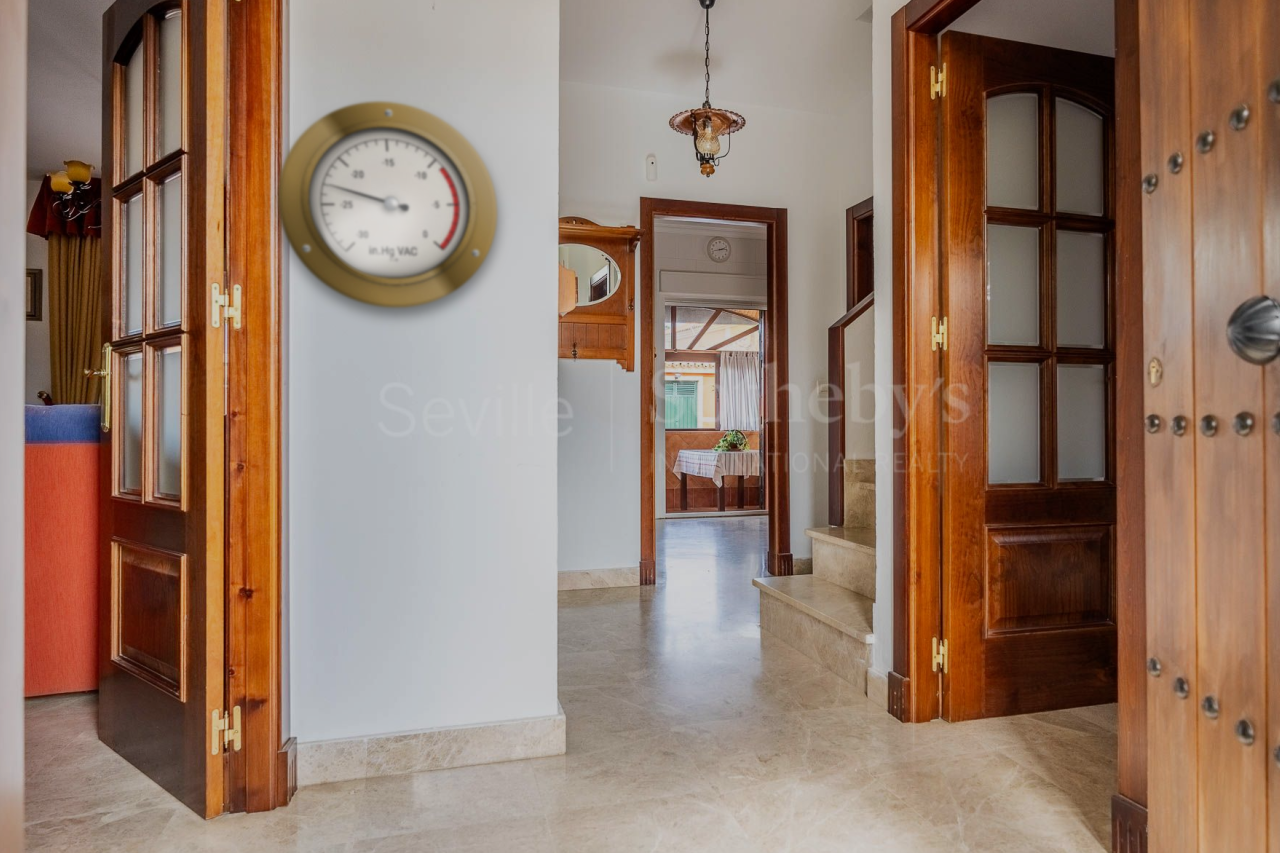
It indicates **-23** inHg
